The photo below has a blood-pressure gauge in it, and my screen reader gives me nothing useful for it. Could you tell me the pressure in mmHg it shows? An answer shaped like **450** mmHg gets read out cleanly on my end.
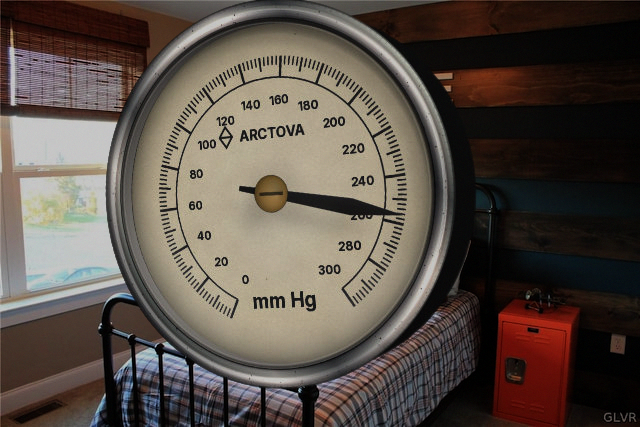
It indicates **256** mmHg
